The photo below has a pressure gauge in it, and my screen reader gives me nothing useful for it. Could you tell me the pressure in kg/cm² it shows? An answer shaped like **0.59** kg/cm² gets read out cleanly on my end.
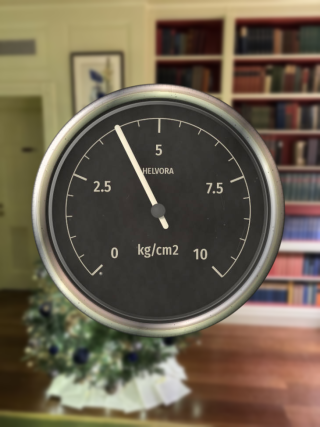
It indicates **4** kg/cm²
